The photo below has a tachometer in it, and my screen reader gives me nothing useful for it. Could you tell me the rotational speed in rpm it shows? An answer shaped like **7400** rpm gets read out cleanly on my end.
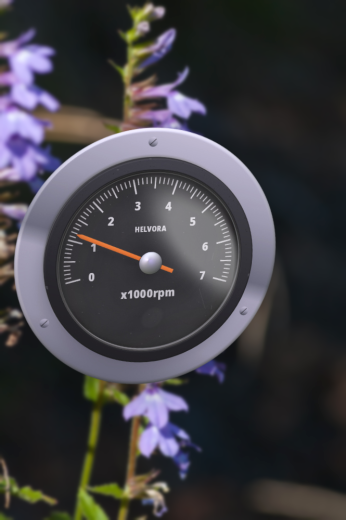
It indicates **1200** rpm
